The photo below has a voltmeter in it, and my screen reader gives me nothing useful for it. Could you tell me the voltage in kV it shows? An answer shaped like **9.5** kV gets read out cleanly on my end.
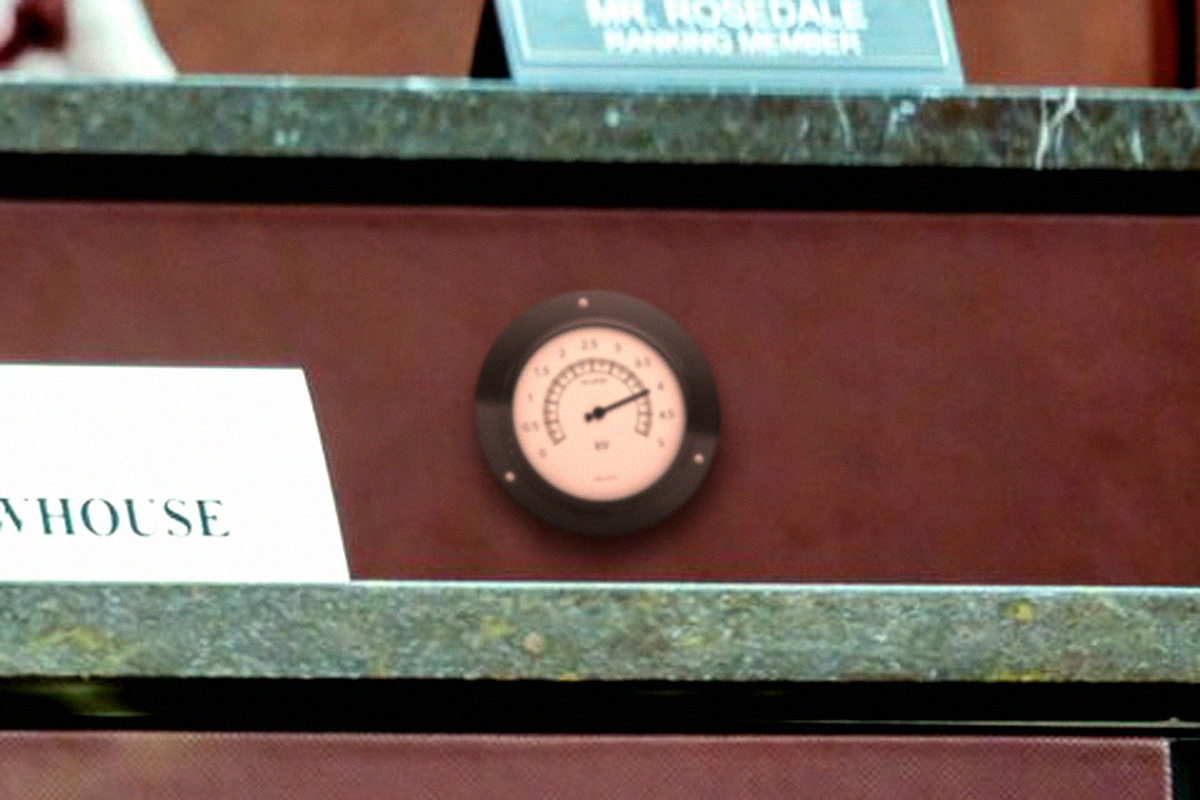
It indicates **4** kV
